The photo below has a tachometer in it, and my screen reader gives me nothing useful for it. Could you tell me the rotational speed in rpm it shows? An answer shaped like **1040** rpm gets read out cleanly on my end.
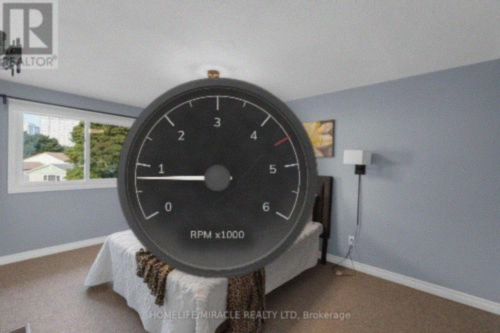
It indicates **750** rpm
